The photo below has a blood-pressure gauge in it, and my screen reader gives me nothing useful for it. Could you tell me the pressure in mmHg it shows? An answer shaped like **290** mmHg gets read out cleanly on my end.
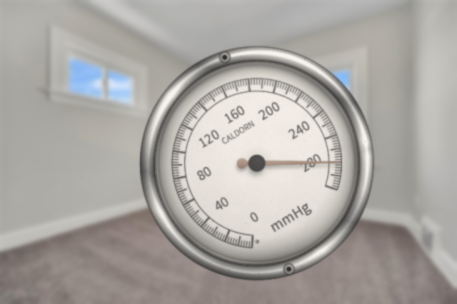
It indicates **280** mmHg
